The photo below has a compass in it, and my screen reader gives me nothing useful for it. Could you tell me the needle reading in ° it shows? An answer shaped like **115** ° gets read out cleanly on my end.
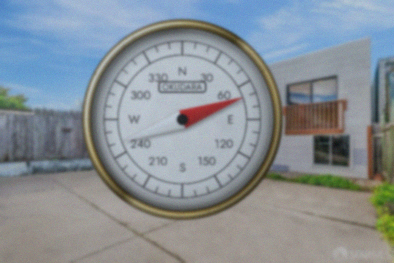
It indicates **70** °
